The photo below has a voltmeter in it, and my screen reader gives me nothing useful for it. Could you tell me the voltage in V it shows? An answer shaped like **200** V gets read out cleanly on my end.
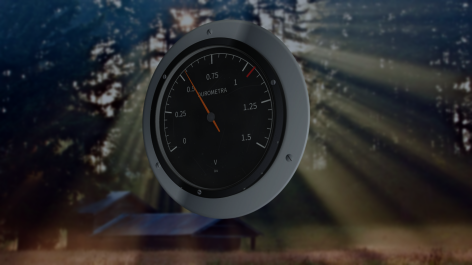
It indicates **0.55** V
